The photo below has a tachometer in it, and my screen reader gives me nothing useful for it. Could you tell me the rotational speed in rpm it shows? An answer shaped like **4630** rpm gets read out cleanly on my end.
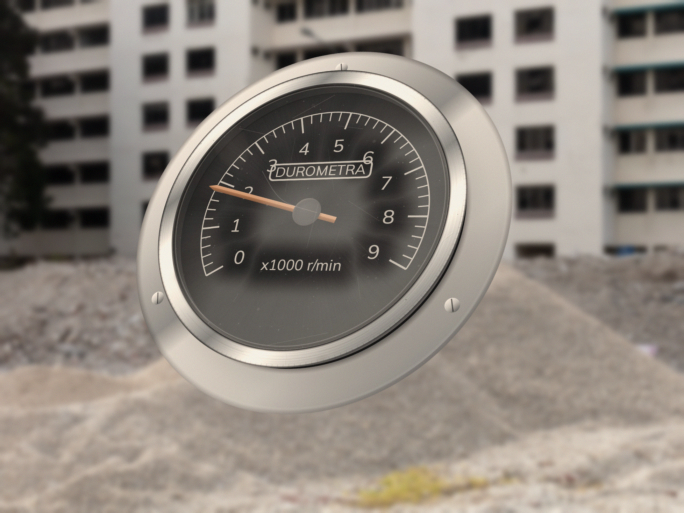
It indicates **1800** rpm
